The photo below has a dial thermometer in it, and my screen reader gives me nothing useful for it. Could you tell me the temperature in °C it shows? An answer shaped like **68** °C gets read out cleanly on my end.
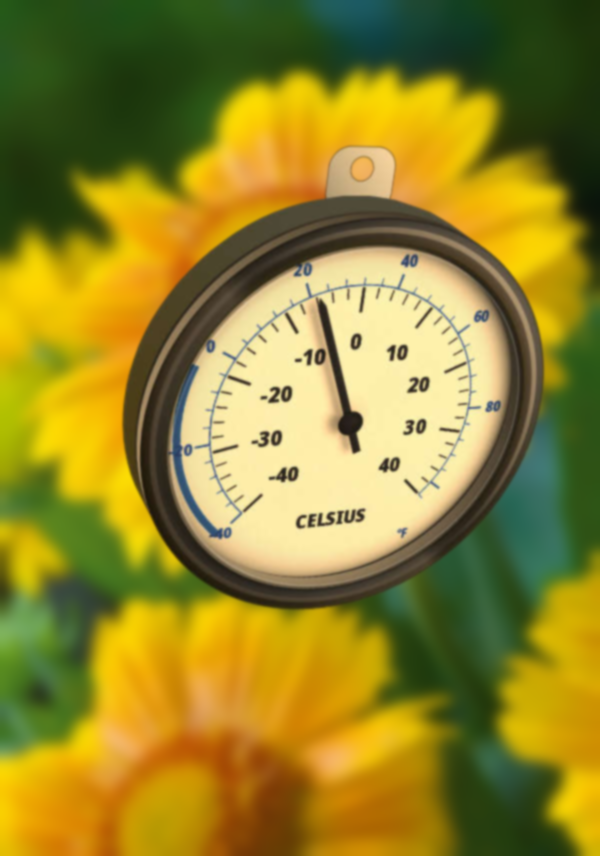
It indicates **-6** °C
